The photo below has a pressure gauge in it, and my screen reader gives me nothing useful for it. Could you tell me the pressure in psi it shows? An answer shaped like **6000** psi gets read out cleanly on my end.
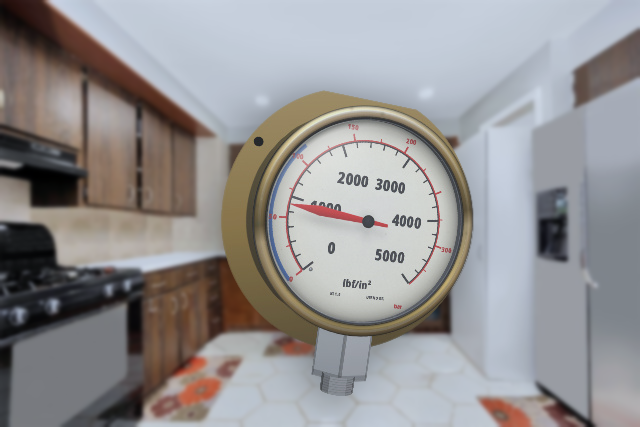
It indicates **900** psi
